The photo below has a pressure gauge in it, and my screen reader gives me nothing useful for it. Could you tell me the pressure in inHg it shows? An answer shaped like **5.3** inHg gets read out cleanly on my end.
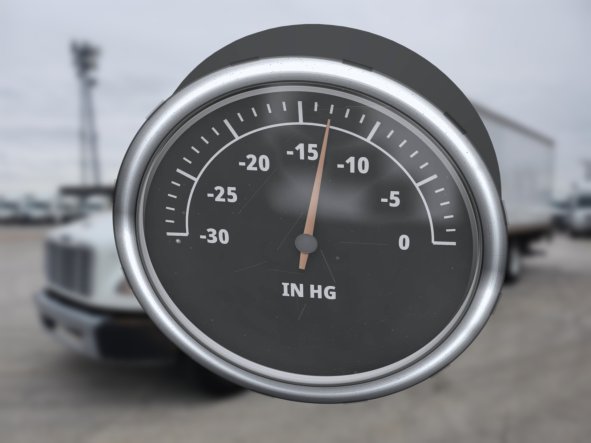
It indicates **-13** inHg
